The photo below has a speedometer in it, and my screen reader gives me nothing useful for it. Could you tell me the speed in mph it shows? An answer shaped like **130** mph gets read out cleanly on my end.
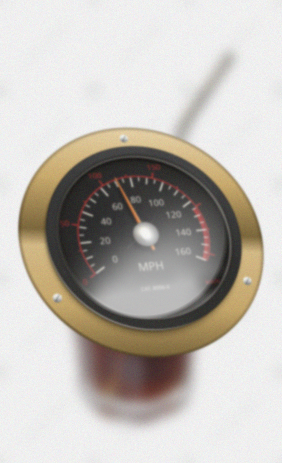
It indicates **70** mph
